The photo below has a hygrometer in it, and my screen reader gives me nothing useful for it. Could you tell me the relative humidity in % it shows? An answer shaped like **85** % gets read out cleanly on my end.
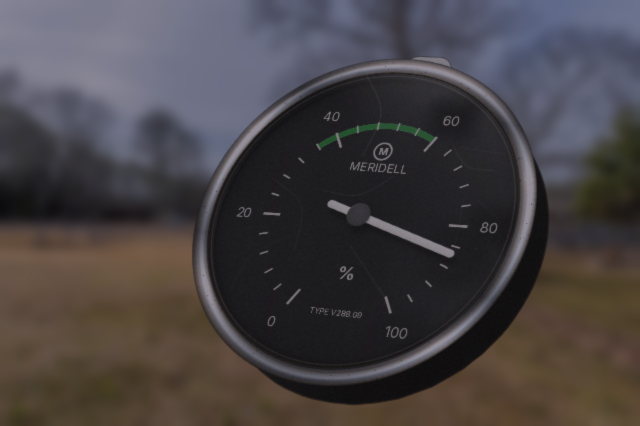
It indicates **86** %
